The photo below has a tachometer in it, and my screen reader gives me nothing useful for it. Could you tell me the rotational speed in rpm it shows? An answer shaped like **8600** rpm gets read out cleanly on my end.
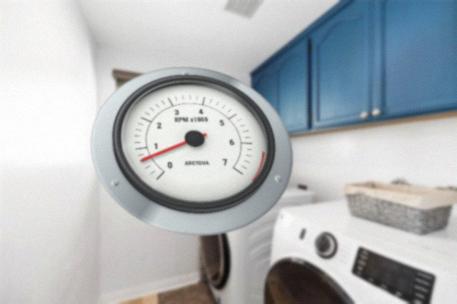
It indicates **600** rpm
